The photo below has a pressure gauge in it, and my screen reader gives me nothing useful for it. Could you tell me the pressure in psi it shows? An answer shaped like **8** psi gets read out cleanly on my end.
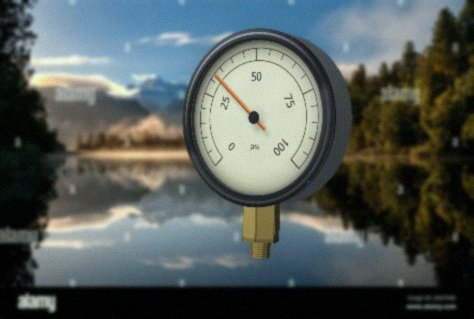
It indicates **32.5** psi
